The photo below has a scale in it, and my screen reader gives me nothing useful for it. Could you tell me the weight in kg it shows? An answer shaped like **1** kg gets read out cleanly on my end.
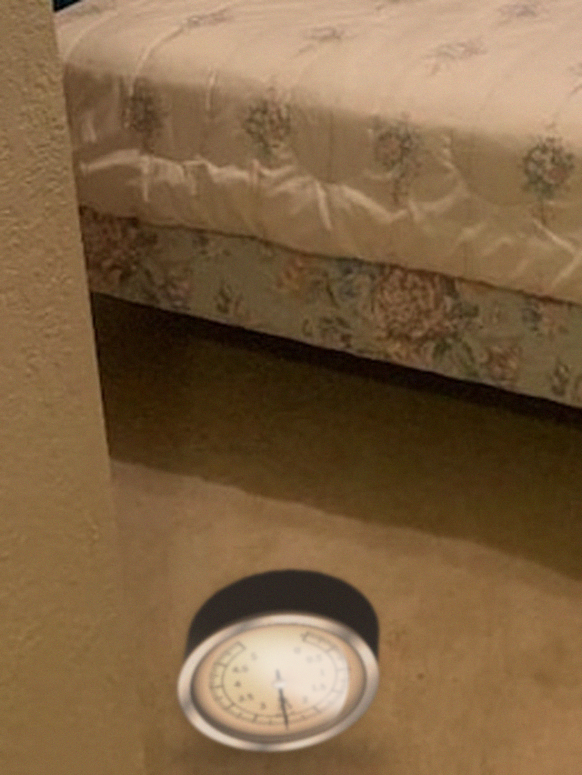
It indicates **2.5** kg
